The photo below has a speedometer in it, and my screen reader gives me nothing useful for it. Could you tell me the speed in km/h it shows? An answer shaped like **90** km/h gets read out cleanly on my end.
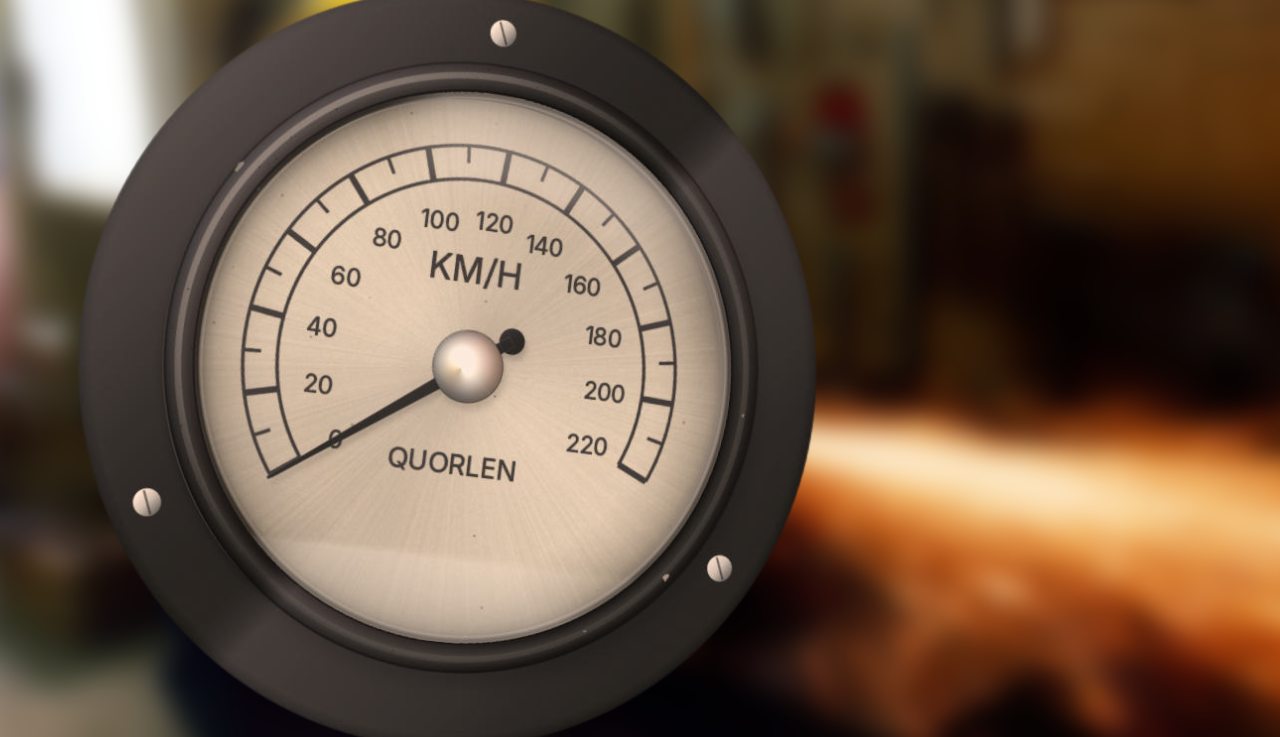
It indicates **0** km/h
